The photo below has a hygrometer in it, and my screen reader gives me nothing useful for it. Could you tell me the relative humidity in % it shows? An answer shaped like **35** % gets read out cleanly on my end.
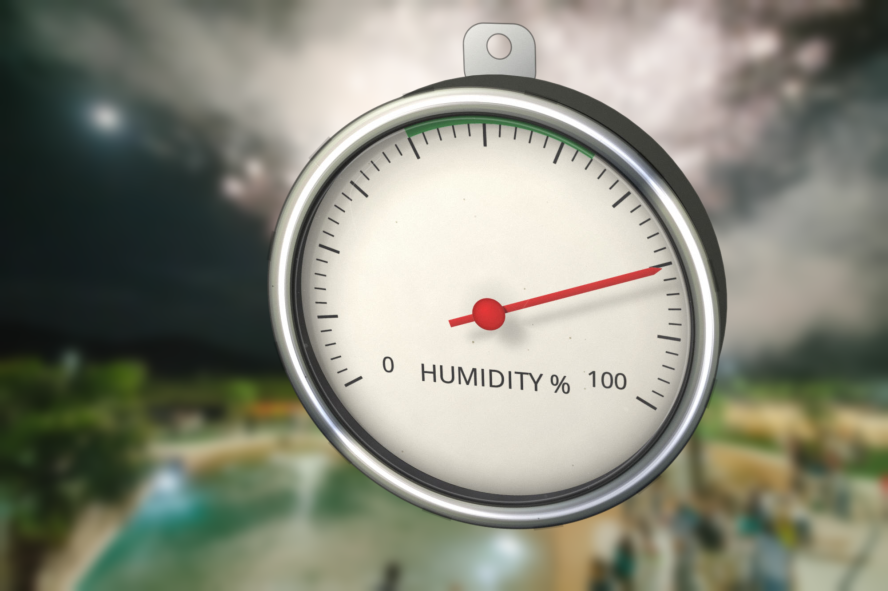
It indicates **80** %
